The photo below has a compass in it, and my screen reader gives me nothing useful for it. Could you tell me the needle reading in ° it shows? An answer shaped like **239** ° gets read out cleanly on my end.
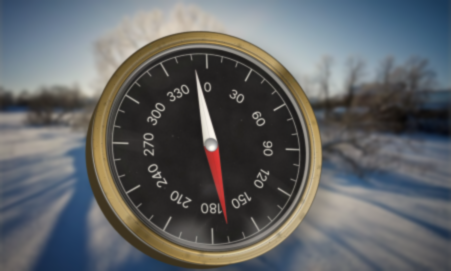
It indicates **170** °
